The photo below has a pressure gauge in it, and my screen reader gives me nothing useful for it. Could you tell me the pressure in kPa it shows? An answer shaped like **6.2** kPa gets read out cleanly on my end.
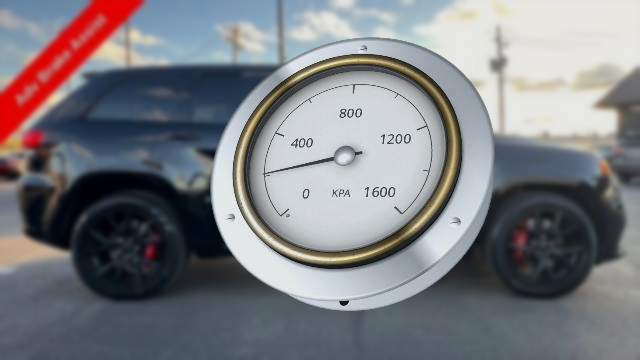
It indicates **200** kPa
